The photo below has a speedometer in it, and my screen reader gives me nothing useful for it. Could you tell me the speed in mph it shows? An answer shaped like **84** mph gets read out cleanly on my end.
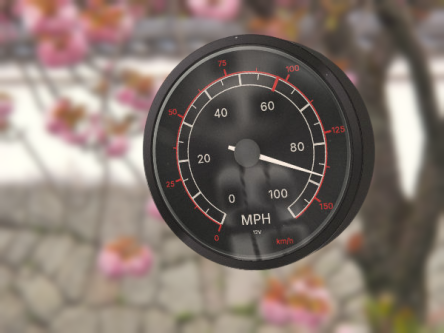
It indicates **87.5** mph
